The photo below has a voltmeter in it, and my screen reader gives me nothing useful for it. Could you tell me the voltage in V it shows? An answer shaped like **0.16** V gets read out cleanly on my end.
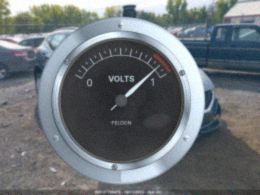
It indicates **0.9** V
